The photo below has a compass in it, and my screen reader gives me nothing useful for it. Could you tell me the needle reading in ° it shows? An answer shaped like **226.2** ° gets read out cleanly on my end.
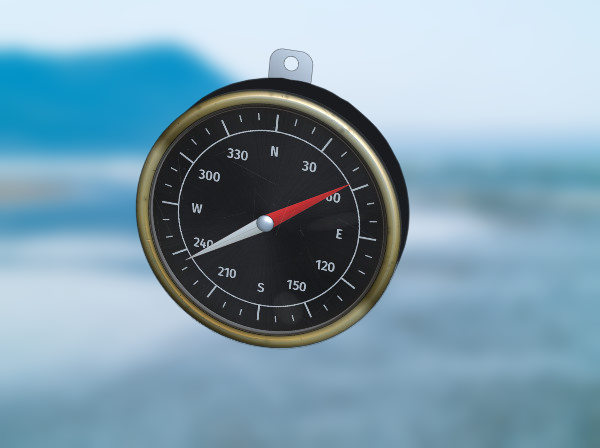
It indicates **55** °
